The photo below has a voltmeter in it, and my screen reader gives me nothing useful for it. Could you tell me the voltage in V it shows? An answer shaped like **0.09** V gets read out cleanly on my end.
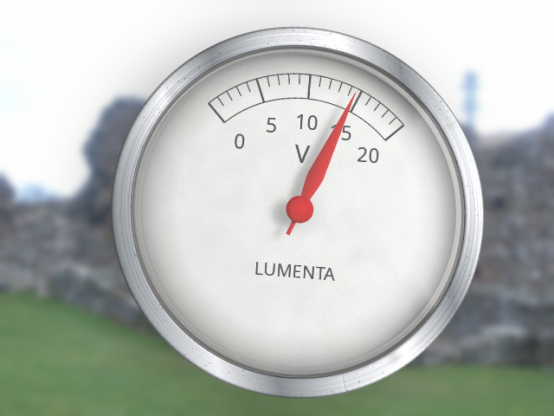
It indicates **14.5** V
